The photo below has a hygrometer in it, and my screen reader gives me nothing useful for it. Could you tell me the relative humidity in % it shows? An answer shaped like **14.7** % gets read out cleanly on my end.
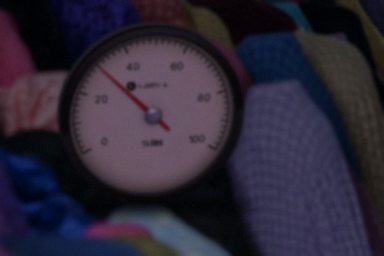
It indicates **30** %
